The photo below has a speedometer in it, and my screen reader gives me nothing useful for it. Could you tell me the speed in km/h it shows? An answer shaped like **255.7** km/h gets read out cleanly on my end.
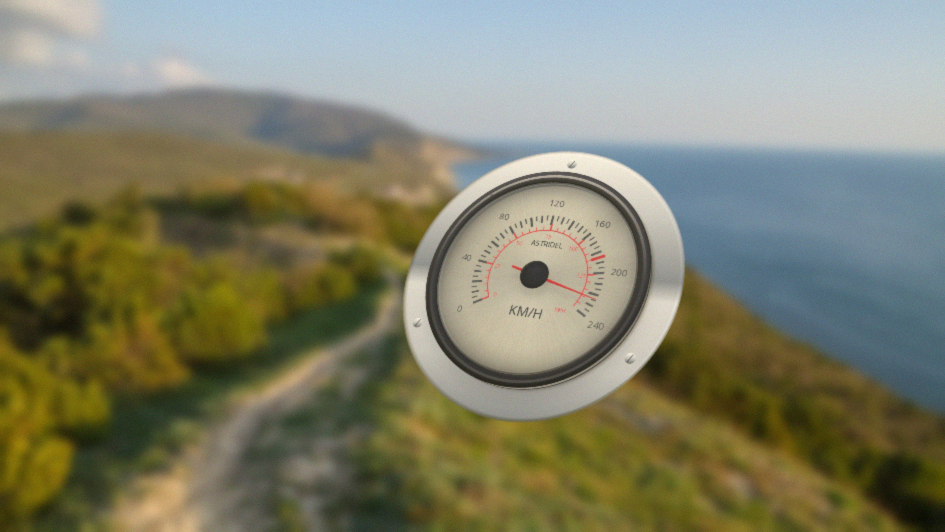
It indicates **225** km/h
